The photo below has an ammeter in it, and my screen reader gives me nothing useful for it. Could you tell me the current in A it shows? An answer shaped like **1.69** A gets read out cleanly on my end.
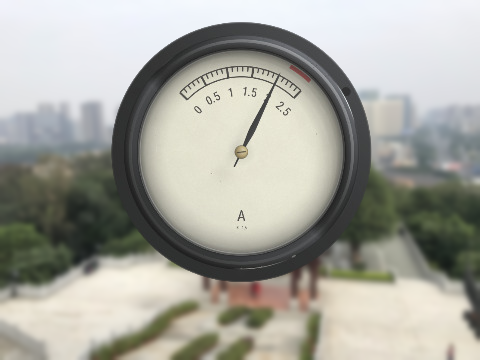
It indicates **2** A
